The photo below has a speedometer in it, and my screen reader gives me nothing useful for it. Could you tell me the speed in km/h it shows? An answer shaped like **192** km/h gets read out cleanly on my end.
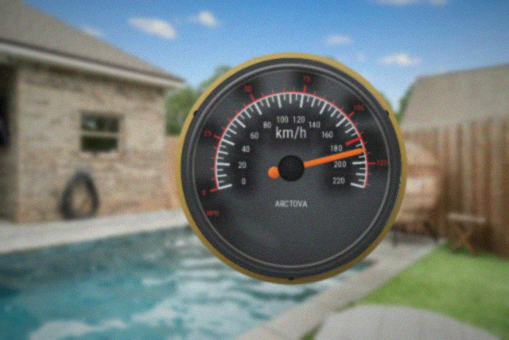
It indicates **190** km/h
